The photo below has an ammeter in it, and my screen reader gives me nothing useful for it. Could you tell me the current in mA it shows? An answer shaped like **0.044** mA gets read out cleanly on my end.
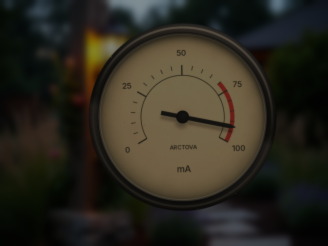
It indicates **92.5** mA
